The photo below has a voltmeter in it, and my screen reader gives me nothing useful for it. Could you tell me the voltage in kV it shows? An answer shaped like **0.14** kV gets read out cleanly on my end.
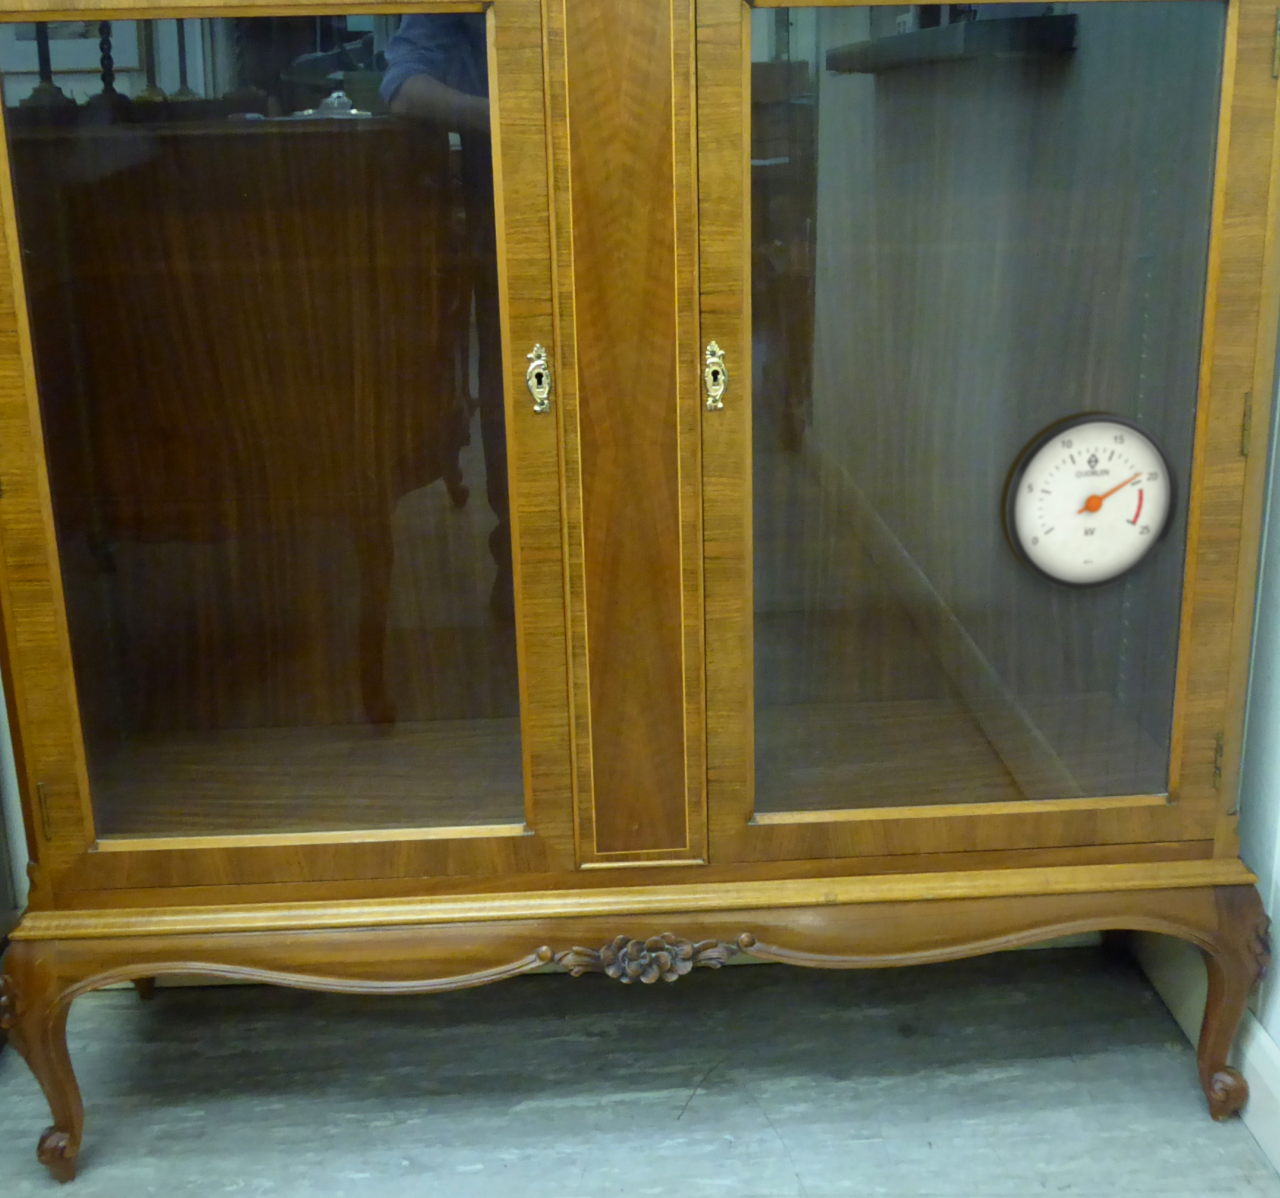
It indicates **19** kV
